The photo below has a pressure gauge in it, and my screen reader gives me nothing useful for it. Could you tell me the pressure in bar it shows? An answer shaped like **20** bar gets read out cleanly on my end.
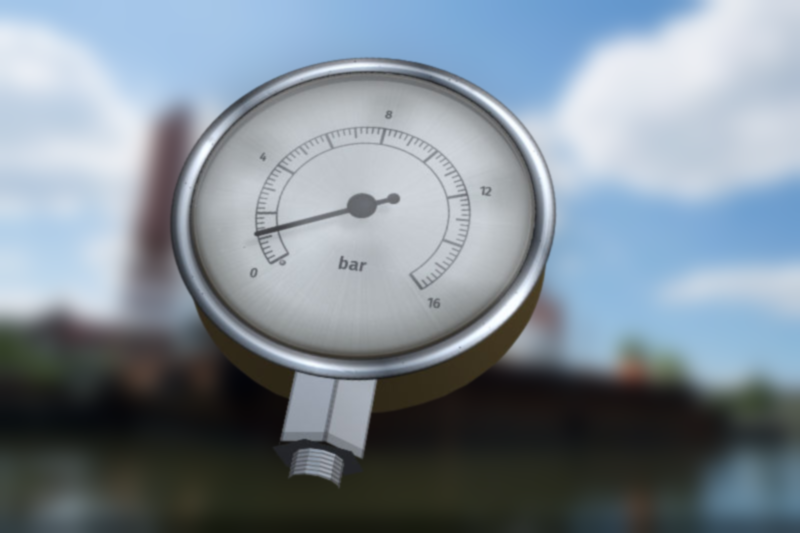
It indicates **1** bar
